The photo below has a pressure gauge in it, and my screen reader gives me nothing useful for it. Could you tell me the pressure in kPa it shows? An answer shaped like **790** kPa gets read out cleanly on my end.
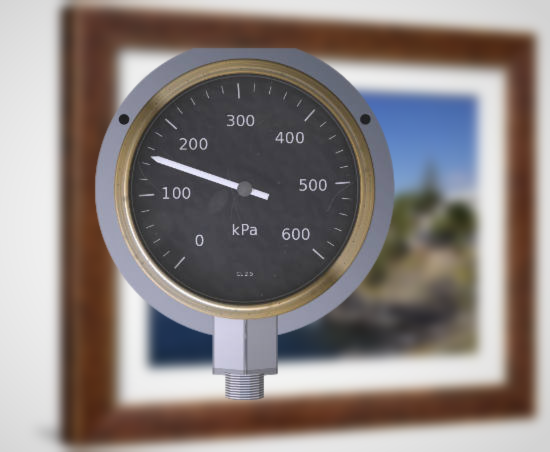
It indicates **150** kPa
